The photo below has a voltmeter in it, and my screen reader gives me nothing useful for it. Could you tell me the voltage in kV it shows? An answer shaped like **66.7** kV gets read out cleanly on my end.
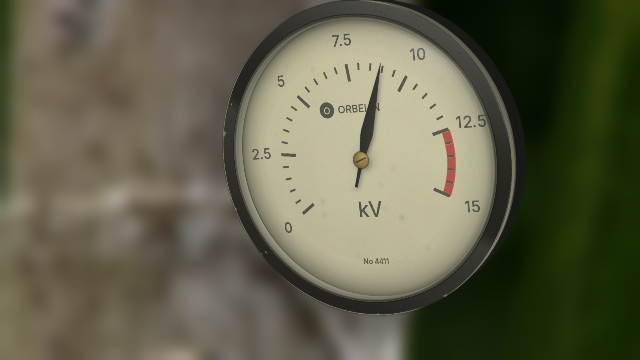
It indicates **9** kV
